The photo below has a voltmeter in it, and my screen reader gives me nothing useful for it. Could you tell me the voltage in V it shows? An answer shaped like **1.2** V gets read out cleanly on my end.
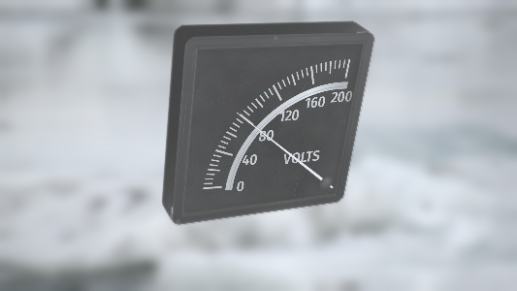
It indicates **80** V
